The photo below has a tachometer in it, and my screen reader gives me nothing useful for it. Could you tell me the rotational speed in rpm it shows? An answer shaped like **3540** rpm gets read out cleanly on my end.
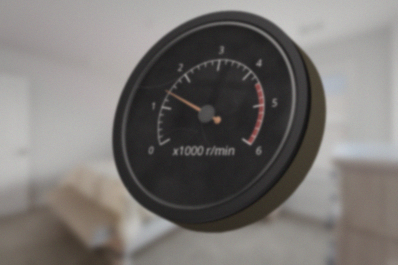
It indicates **1400** rpm
